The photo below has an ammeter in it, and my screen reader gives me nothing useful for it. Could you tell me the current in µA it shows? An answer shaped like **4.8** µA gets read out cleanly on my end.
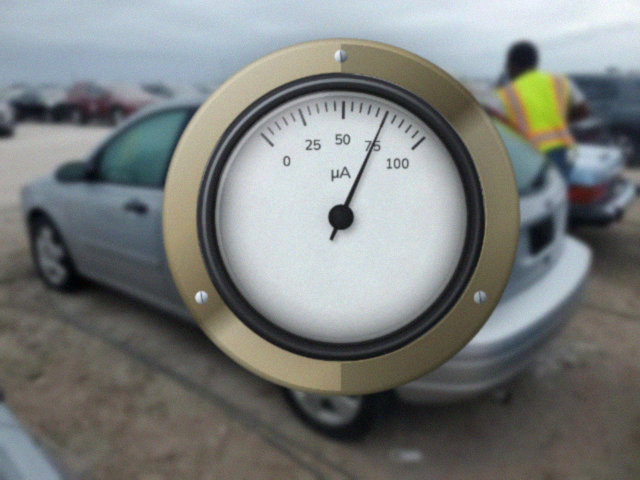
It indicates **75** µA
